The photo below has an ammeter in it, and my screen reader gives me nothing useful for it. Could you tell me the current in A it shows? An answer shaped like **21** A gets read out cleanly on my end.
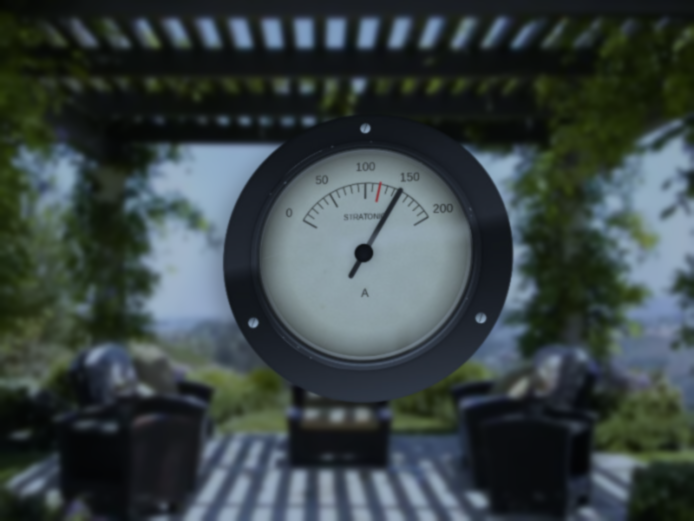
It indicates **150** A
